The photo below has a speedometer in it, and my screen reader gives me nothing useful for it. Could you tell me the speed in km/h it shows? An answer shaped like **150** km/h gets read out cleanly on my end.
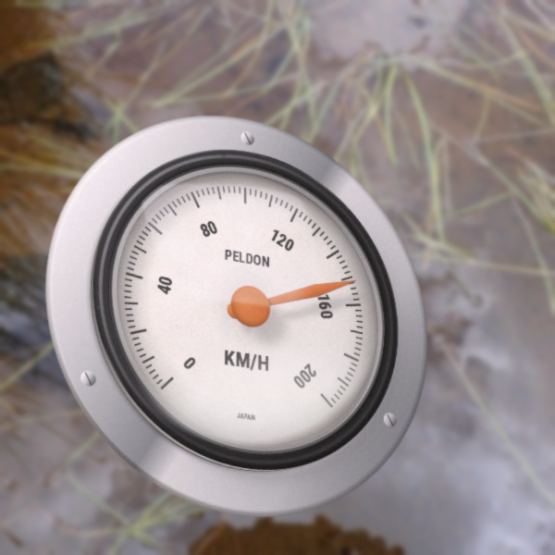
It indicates **152** km/h
